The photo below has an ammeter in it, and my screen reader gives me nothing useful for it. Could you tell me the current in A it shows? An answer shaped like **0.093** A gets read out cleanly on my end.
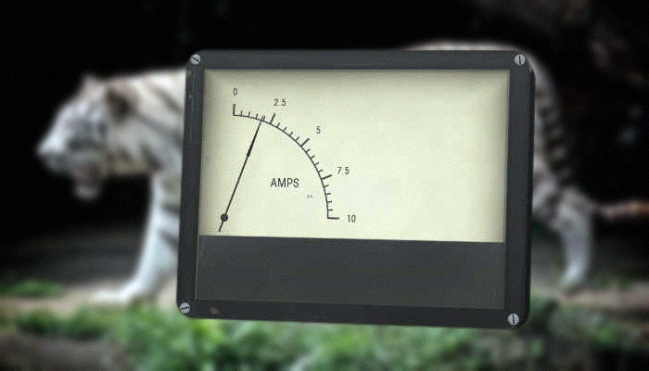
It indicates **2** A
